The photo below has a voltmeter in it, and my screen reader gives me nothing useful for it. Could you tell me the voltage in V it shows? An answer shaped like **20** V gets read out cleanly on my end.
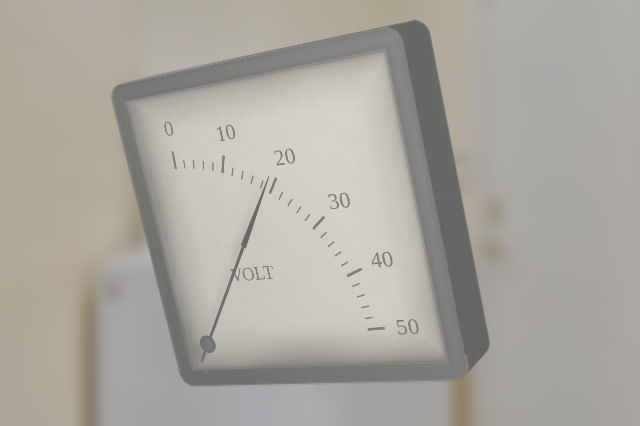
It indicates **19** V
